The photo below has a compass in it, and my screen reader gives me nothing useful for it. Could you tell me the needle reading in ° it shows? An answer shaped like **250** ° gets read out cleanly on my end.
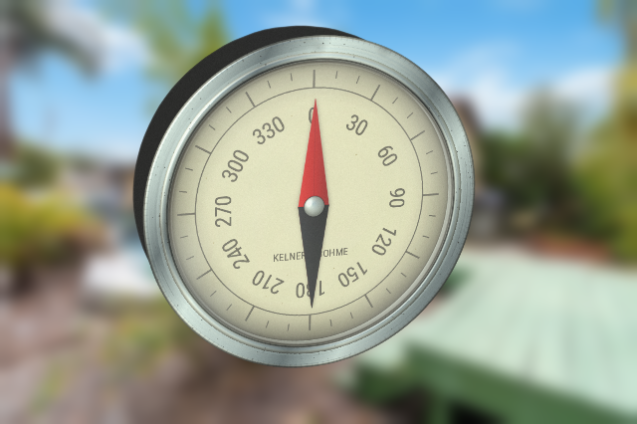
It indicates **0** °
